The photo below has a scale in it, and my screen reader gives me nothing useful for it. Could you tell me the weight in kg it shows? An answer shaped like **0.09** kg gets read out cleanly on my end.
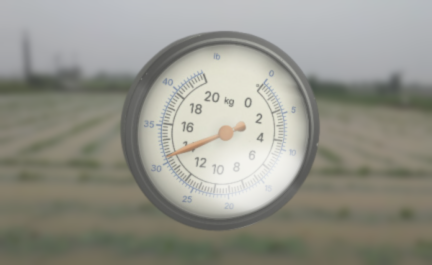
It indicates **14** kg
